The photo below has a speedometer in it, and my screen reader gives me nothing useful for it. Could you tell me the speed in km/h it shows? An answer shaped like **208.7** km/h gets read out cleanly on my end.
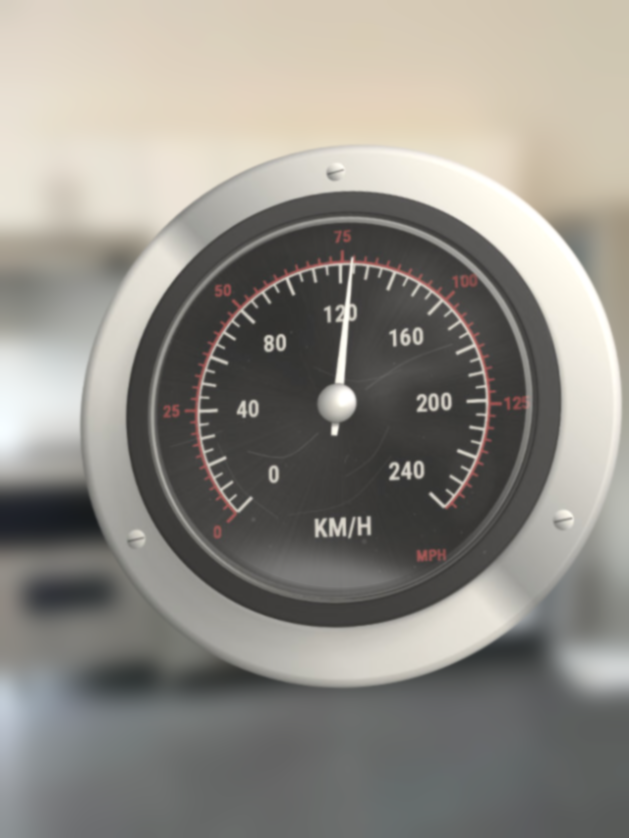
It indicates **125** km/h
